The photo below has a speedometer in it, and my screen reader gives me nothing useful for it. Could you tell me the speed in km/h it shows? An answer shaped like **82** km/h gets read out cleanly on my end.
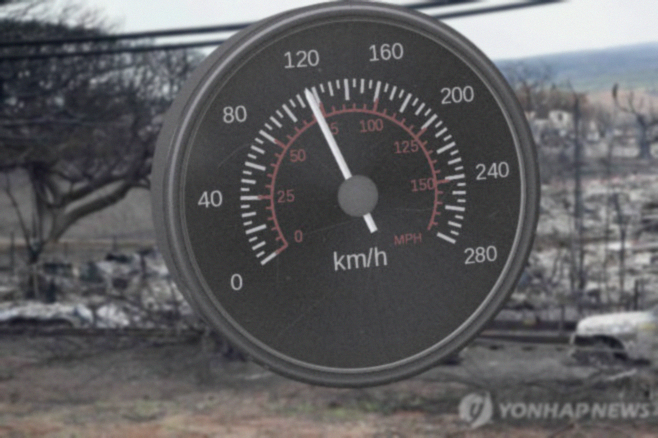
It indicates **115** km/h
